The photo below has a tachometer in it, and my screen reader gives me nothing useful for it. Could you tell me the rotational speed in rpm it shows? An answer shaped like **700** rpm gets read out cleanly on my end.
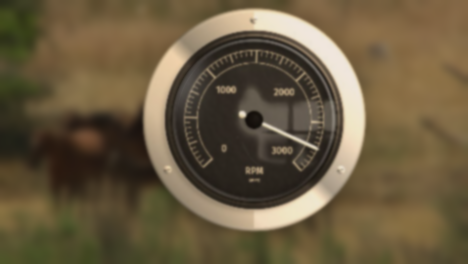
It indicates **2750** rpm
